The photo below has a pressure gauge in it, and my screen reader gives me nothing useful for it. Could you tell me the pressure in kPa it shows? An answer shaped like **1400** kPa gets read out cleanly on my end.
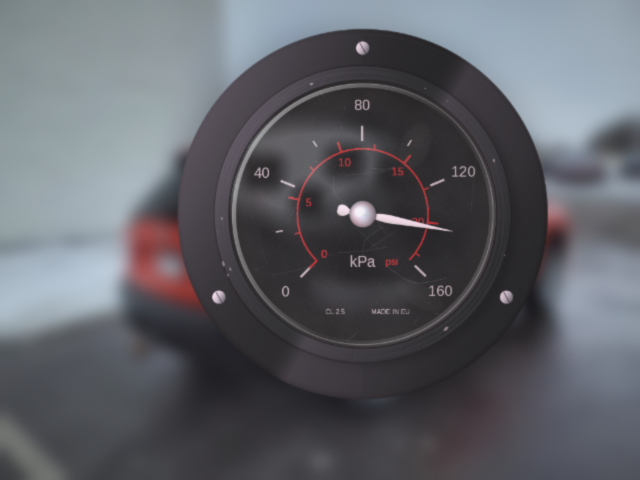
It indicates **140** kPa
